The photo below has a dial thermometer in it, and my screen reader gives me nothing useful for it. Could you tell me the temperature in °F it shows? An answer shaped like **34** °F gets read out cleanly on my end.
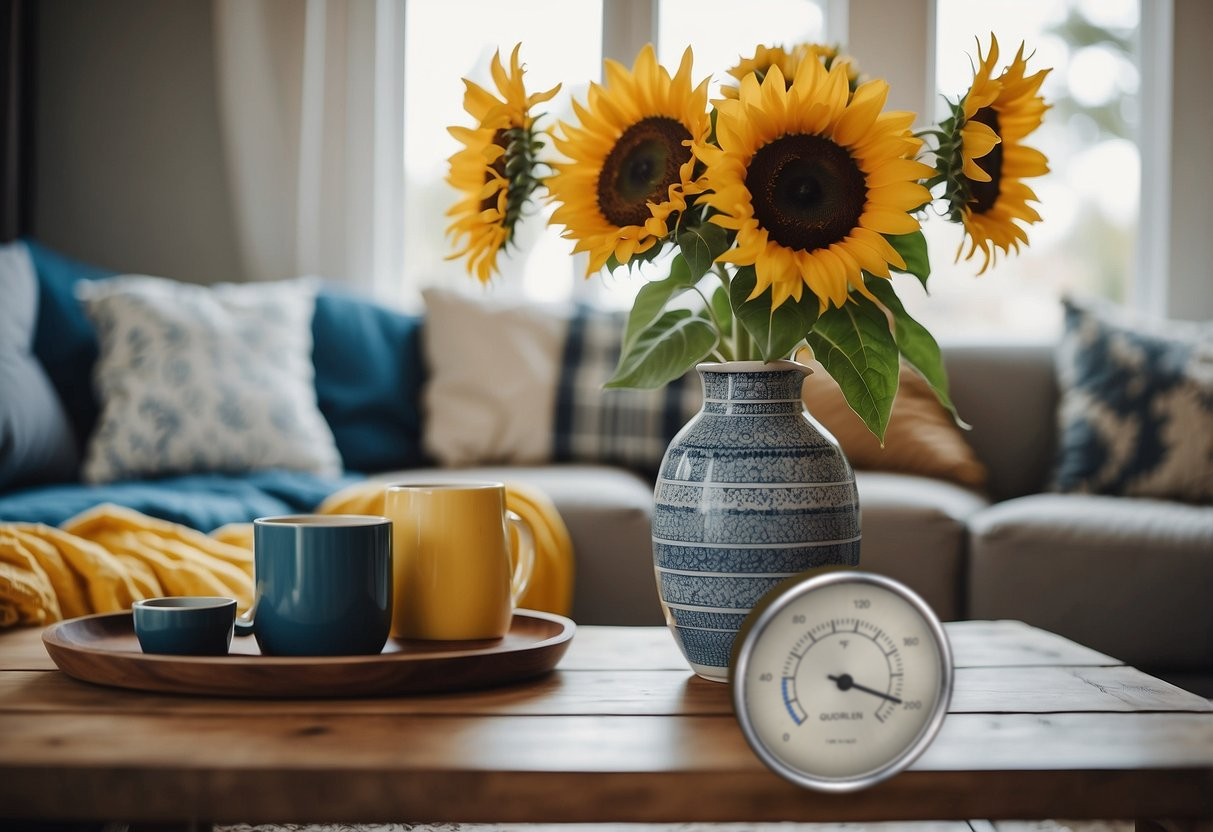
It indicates **200** °F
